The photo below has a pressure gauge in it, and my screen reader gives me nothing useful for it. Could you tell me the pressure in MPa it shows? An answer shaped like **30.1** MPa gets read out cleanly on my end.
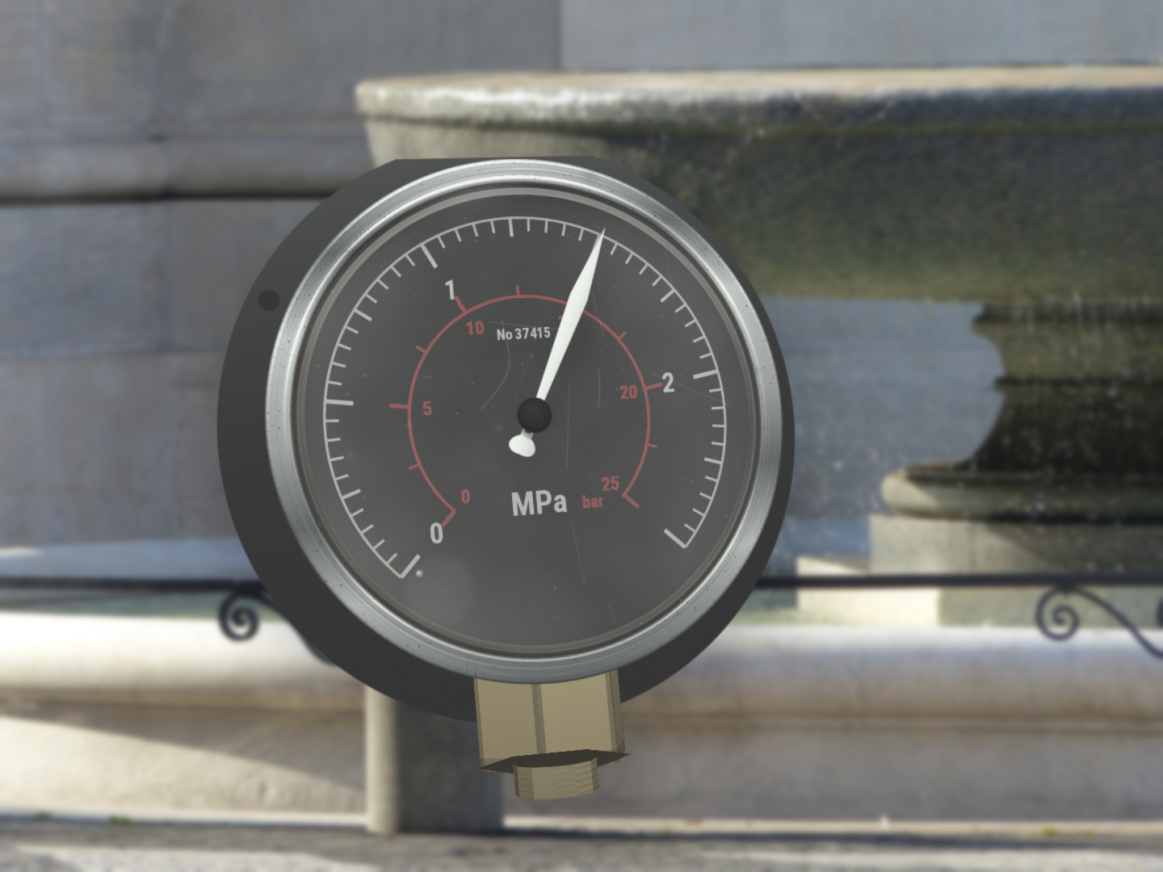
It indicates **1.5** MPa
